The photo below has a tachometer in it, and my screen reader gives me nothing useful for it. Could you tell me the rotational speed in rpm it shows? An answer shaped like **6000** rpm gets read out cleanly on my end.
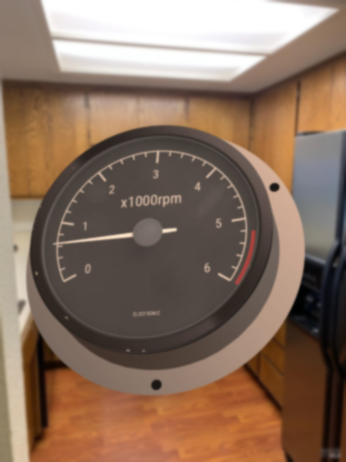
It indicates **600** rpm
